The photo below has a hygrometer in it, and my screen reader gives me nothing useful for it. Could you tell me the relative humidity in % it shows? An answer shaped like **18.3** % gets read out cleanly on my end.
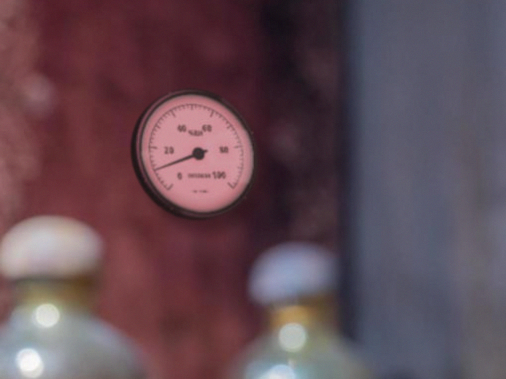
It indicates **10** %
